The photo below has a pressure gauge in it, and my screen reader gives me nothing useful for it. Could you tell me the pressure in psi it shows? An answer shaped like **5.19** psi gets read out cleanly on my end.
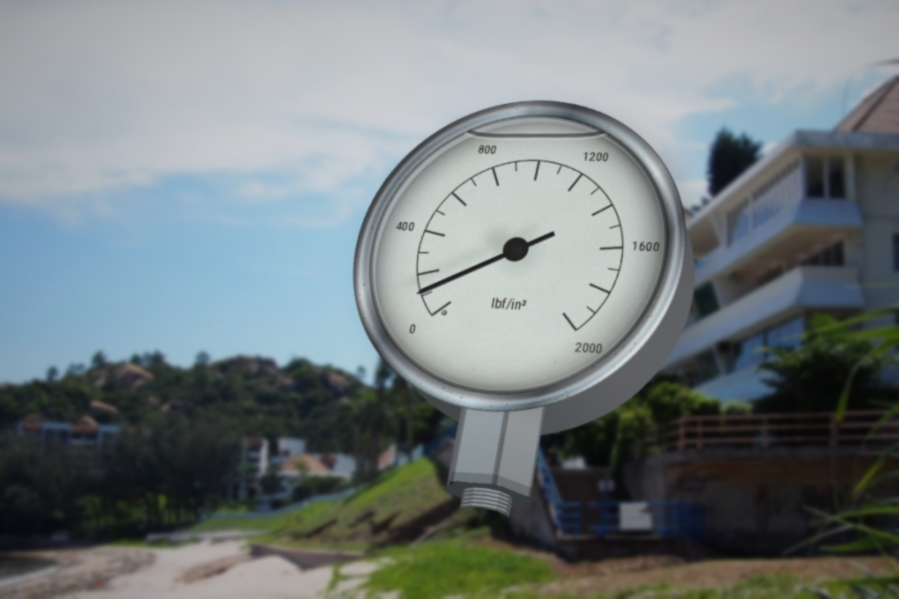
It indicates **100** psi
